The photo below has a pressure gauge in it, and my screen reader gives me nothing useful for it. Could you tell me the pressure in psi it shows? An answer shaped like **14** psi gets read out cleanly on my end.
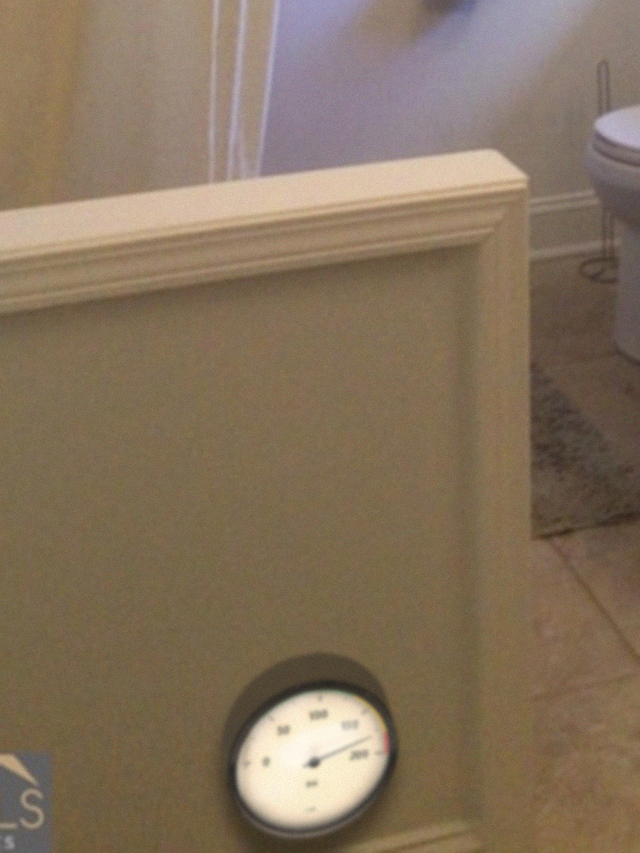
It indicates **175** psi
